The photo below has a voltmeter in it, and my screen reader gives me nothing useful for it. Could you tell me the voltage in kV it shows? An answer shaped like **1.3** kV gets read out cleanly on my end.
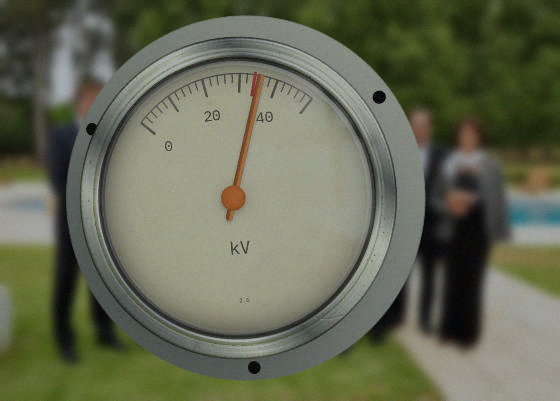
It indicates **36** kV
